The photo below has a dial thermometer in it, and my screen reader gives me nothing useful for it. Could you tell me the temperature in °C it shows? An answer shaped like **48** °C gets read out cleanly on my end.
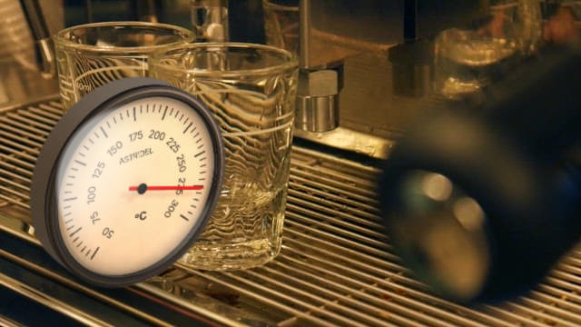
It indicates **275** °C
